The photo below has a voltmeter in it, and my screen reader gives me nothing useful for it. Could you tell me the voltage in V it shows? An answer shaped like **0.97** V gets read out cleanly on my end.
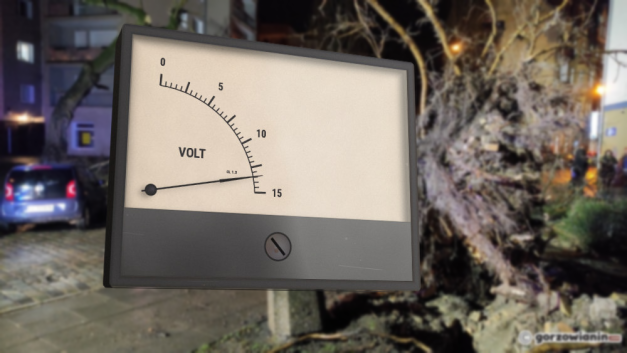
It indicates **13.5** V
